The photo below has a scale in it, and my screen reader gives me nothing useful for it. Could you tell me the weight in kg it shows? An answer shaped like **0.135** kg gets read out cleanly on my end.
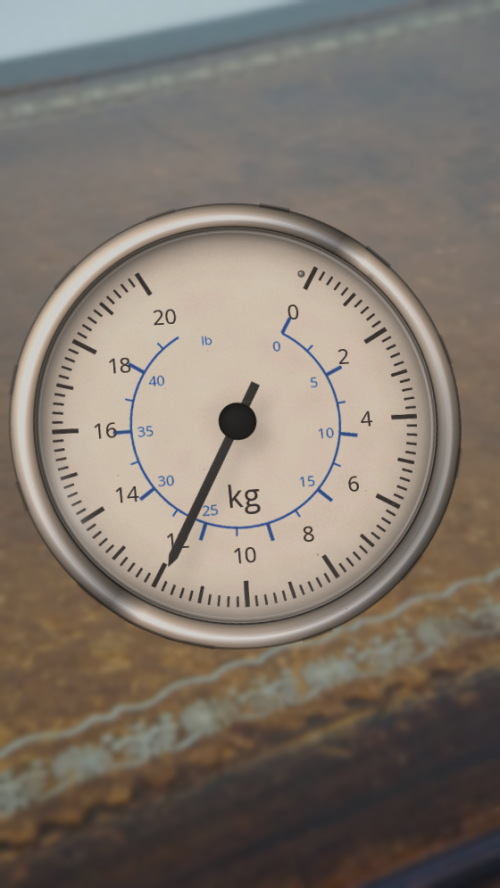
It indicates **11.9** kg
